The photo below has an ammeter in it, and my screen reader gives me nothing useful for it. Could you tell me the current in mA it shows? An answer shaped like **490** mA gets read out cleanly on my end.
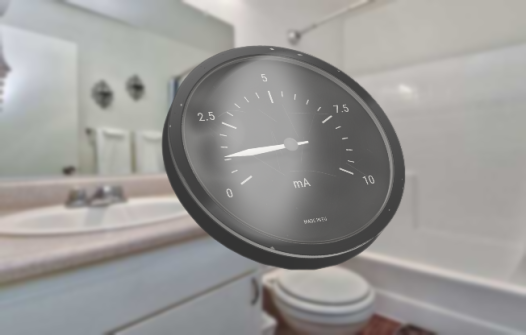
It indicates **1** mA
